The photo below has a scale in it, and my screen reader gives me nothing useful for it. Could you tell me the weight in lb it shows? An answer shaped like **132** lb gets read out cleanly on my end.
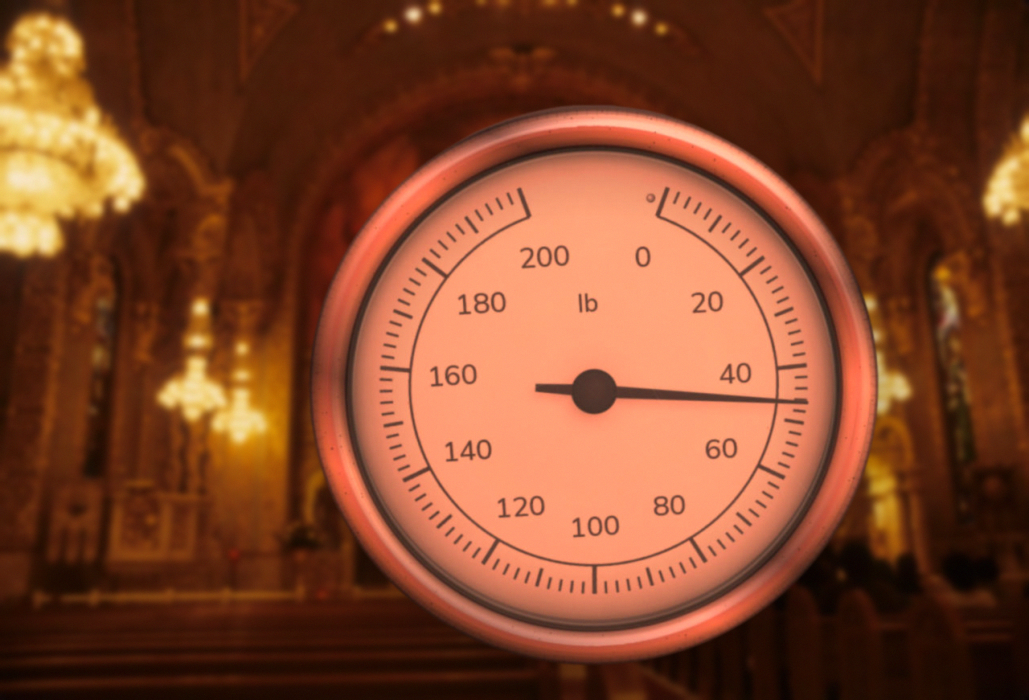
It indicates **46** lb
